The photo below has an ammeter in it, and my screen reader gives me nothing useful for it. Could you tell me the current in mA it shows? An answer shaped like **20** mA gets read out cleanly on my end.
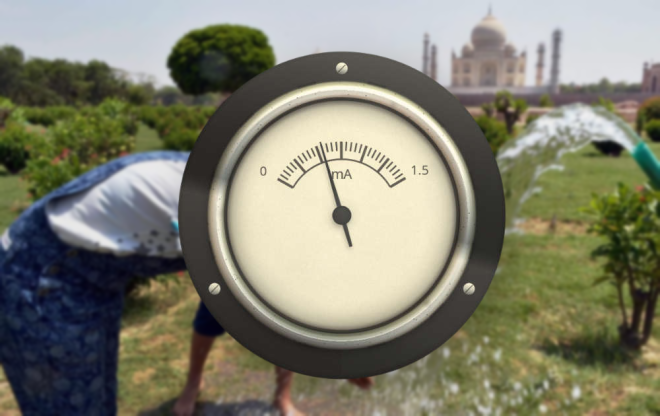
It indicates **0.55** mA
